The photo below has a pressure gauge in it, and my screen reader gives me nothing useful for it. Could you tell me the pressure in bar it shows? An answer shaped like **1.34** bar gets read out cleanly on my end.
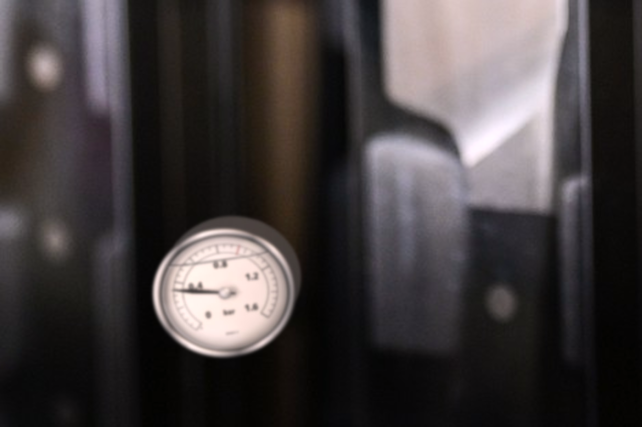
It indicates **0.35** bar
